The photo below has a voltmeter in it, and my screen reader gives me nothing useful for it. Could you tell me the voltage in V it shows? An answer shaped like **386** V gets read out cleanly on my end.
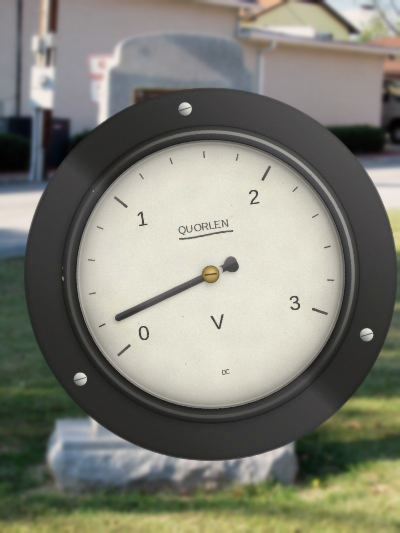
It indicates **0.2** V
